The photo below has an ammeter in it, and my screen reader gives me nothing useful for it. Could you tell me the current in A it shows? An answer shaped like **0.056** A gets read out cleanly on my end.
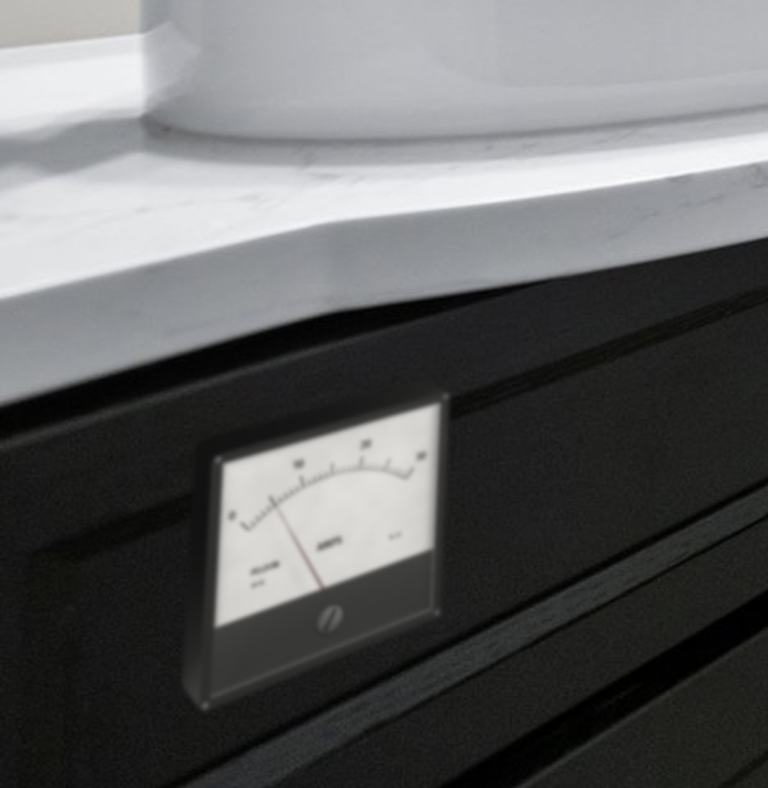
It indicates **5** A
